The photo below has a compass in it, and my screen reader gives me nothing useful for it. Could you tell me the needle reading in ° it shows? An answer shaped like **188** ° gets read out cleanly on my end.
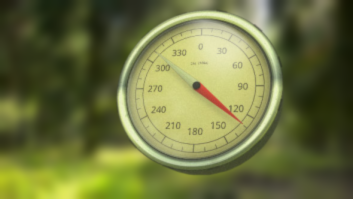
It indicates **130** °
